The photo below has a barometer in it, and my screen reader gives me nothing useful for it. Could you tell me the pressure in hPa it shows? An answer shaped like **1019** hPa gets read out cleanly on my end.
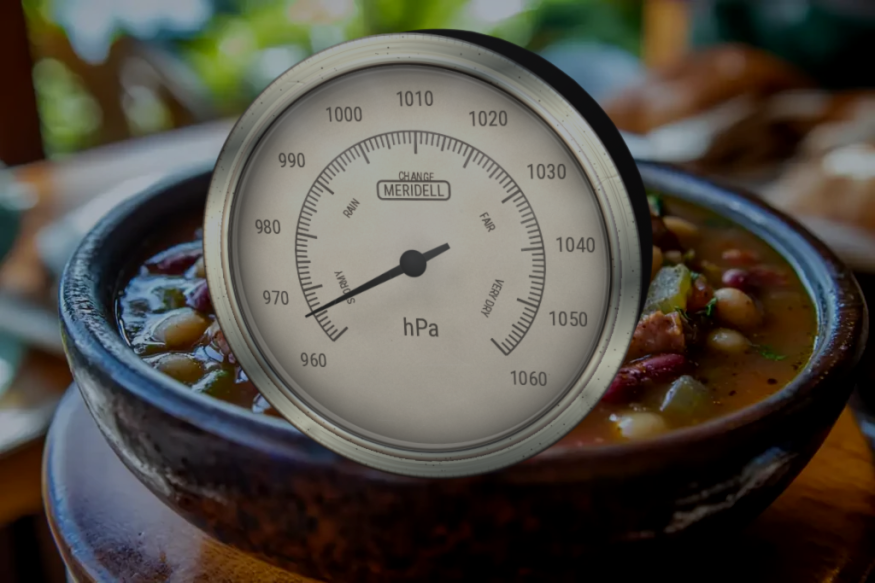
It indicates **966** hPa
